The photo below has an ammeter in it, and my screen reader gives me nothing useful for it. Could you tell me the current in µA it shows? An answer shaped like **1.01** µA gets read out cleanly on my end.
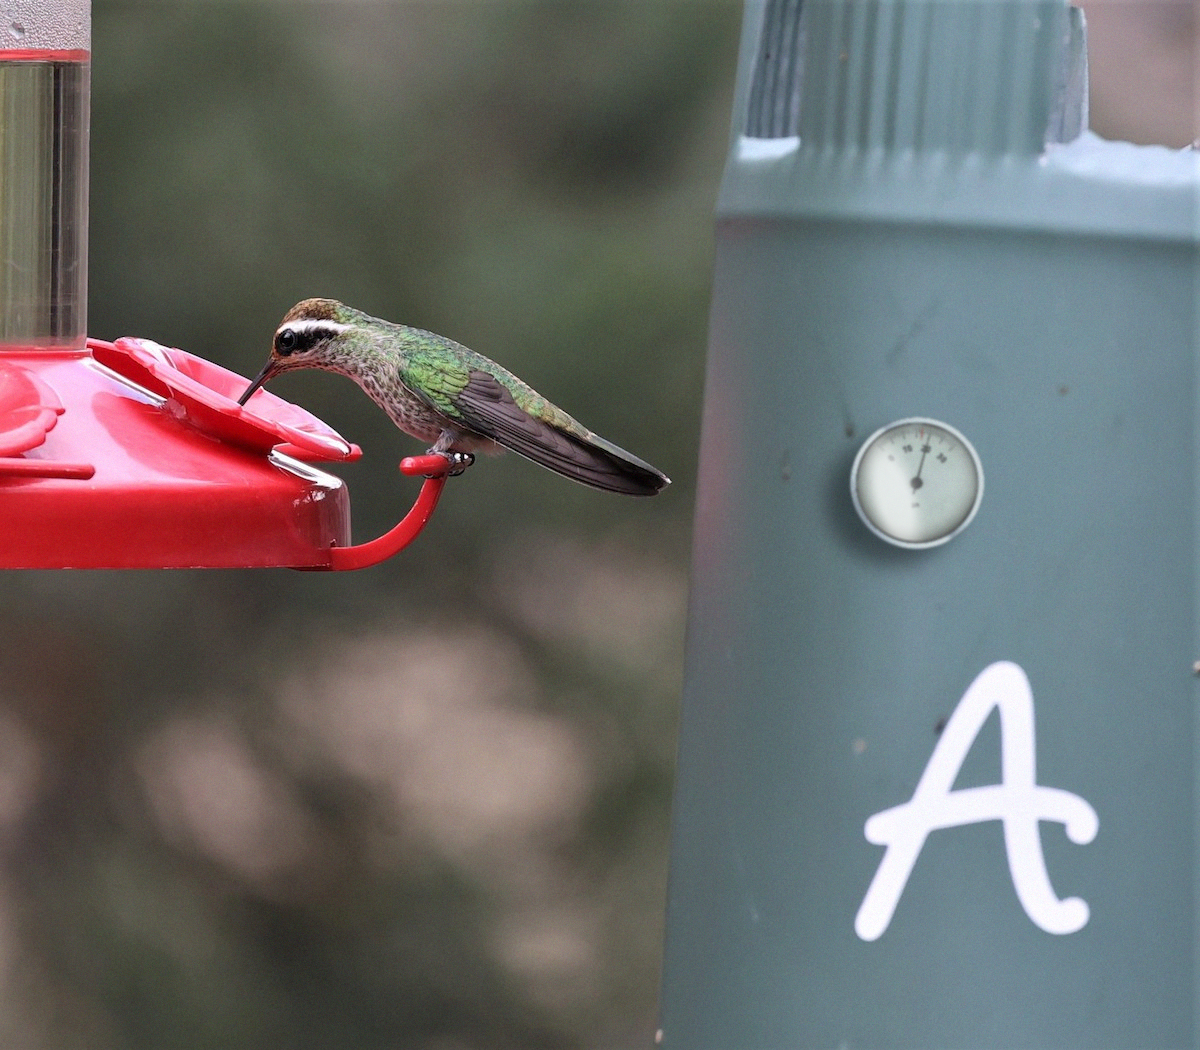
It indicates **20** µA
